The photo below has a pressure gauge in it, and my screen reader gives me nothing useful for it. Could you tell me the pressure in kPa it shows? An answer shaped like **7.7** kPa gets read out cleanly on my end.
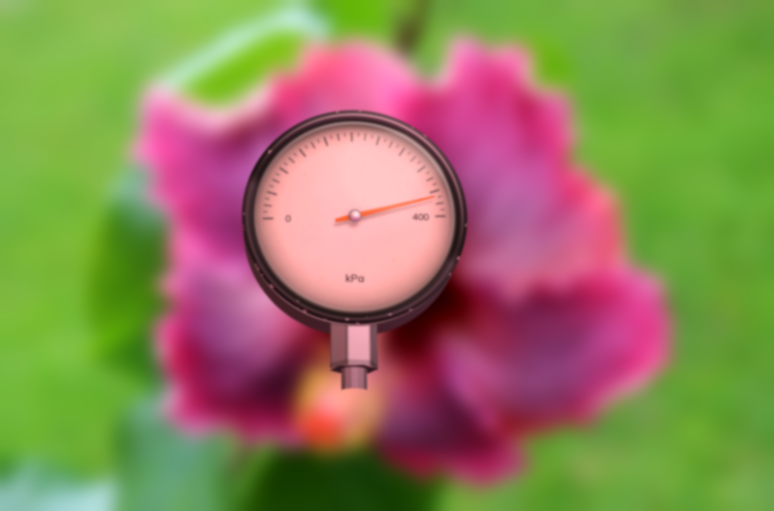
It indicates **370** kPa
